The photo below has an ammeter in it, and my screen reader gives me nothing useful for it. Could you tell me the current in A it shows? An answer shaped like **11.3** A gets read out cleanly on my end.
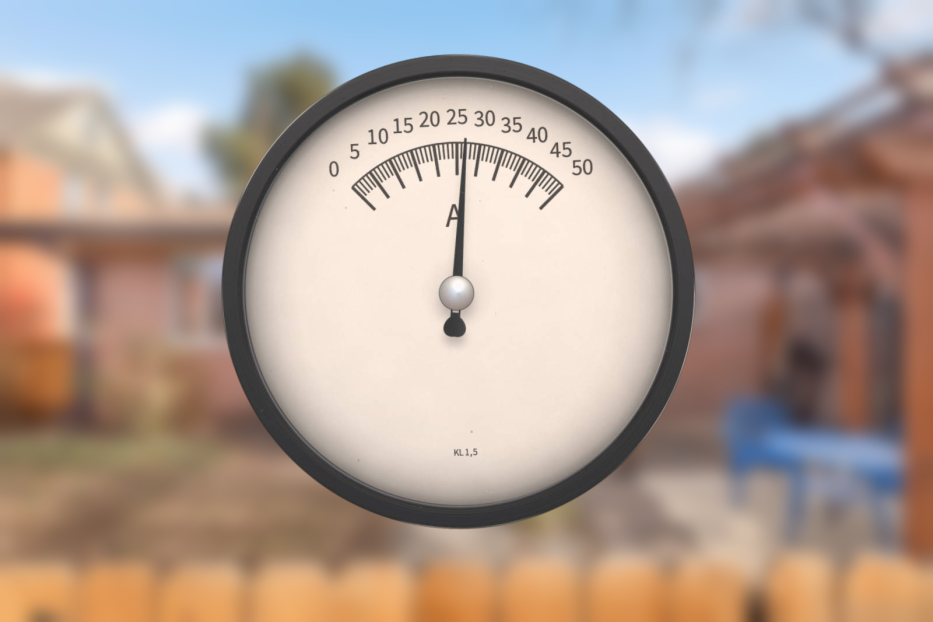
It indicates **27** A
